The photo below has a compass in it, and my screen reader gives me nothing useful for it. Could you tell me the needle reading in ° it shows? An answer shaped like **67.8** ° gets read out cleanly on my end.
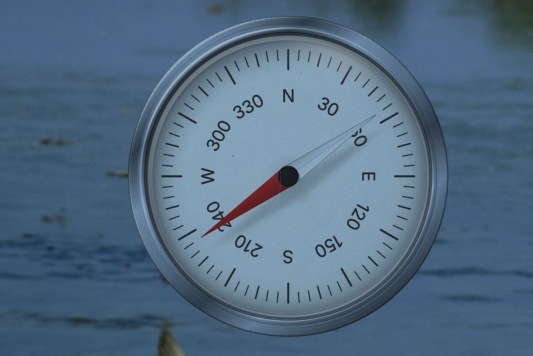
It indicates **235** °
